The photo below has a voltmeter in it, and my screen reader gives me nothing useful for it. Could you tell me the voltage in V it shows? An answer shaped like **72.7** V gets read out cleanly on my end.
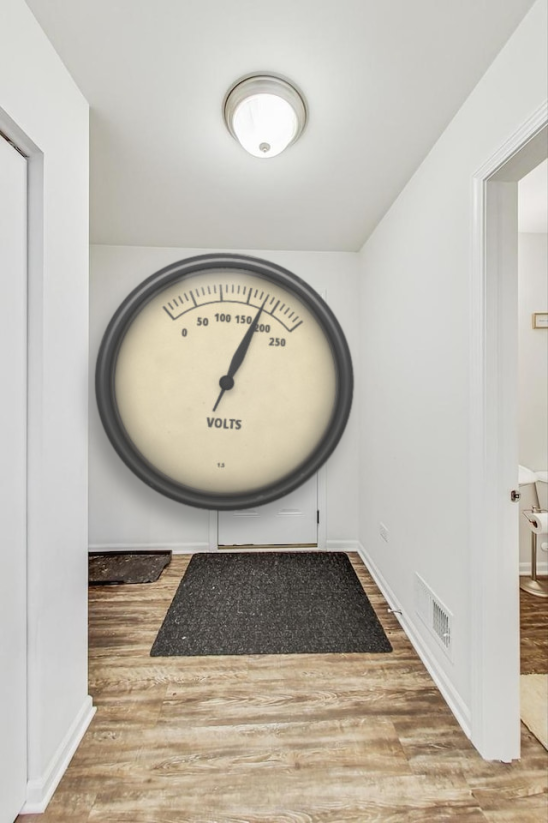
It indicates **180** V
